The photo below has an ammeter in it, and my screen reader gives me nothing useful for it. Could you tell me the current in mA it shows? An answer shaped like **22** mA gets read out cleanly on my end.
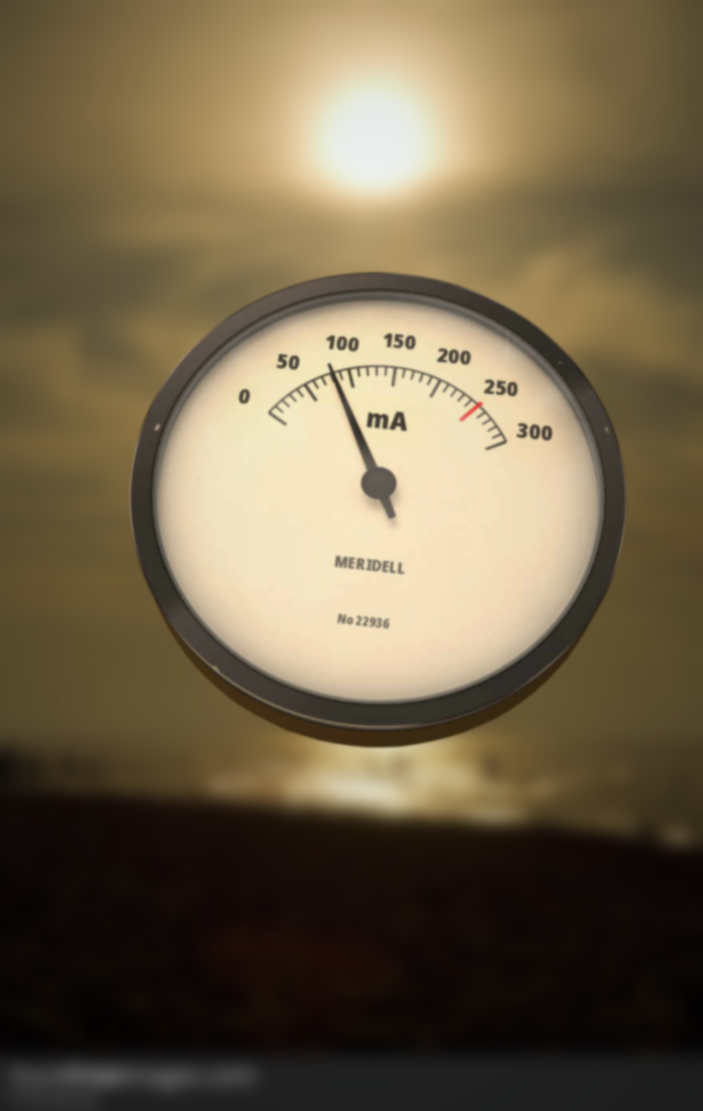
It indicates **80** mA
